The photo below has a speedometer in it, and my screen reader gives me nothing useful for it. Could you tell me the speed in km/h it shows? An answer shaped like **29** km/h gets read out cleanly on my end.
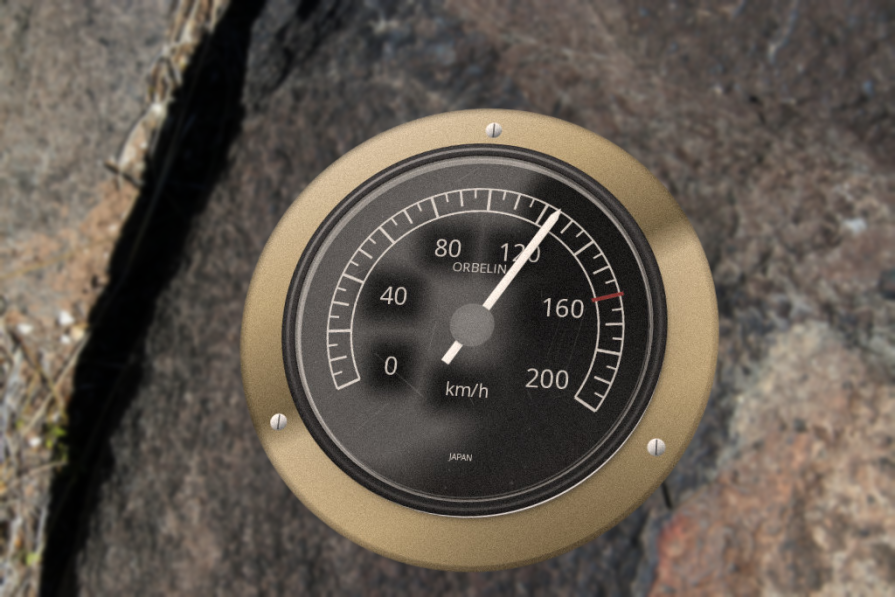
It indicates **125** km/h
